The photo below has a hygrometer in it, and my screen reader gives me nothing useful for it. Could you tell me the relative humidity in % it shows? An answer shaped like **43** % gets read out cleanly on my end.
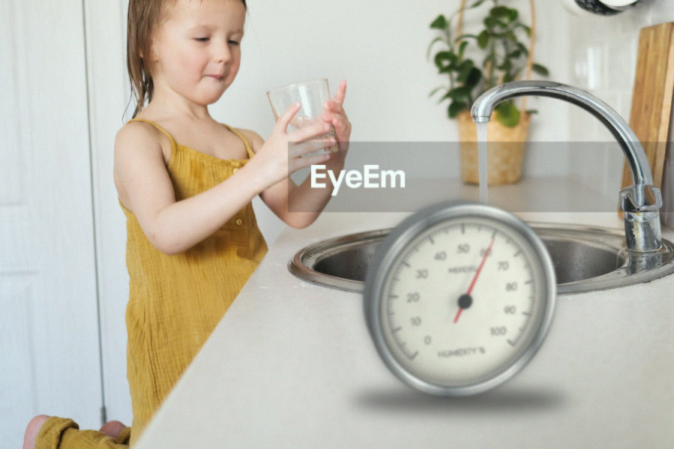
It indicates **60** %
